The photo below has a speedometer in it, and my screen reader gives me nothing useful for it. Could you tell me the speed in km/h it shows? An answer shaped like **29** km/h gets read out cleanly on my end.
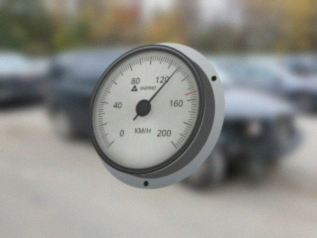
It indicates **130** km/h
